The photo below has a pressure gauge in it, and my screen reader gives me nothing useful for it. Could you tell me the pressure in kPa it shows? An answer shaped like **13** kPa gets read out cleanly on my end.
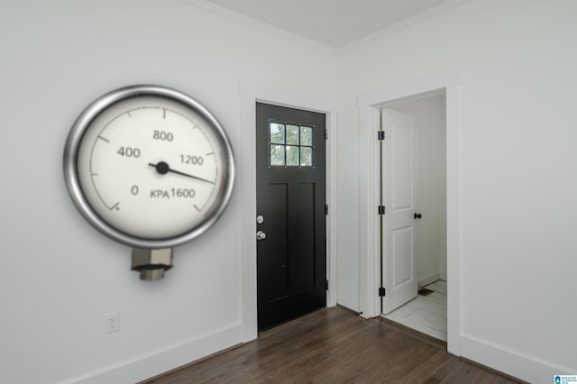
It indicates **1400** kPa
